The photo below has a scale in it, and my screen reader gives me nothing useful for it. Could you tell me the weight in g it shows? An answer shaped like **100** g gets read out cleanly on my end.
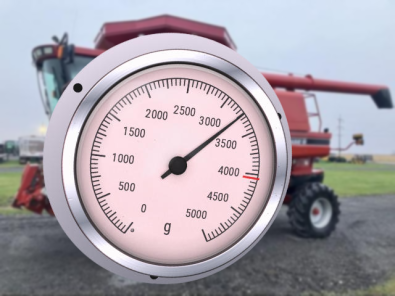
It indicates **3250** g
